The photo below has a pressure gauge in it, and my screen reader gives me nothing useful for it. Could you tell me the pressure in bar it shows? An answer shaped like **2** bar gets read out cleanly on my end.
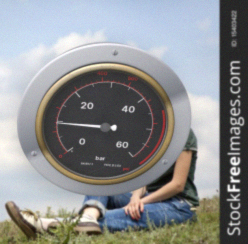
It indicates **10** bar
